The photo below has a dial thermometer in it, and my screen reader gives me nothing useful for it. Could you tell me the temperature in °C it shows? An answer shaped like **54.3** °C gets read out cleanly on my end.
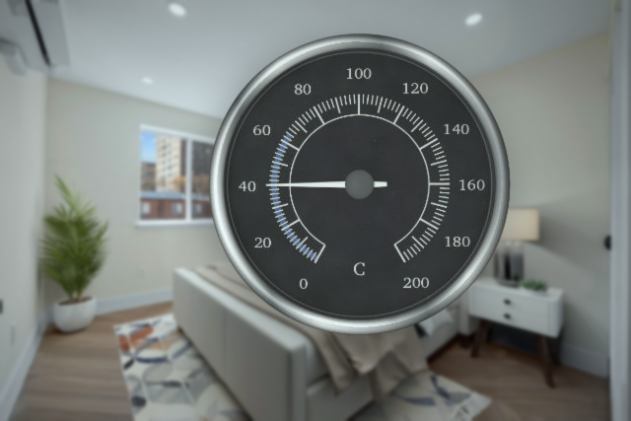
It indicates **40** °C
